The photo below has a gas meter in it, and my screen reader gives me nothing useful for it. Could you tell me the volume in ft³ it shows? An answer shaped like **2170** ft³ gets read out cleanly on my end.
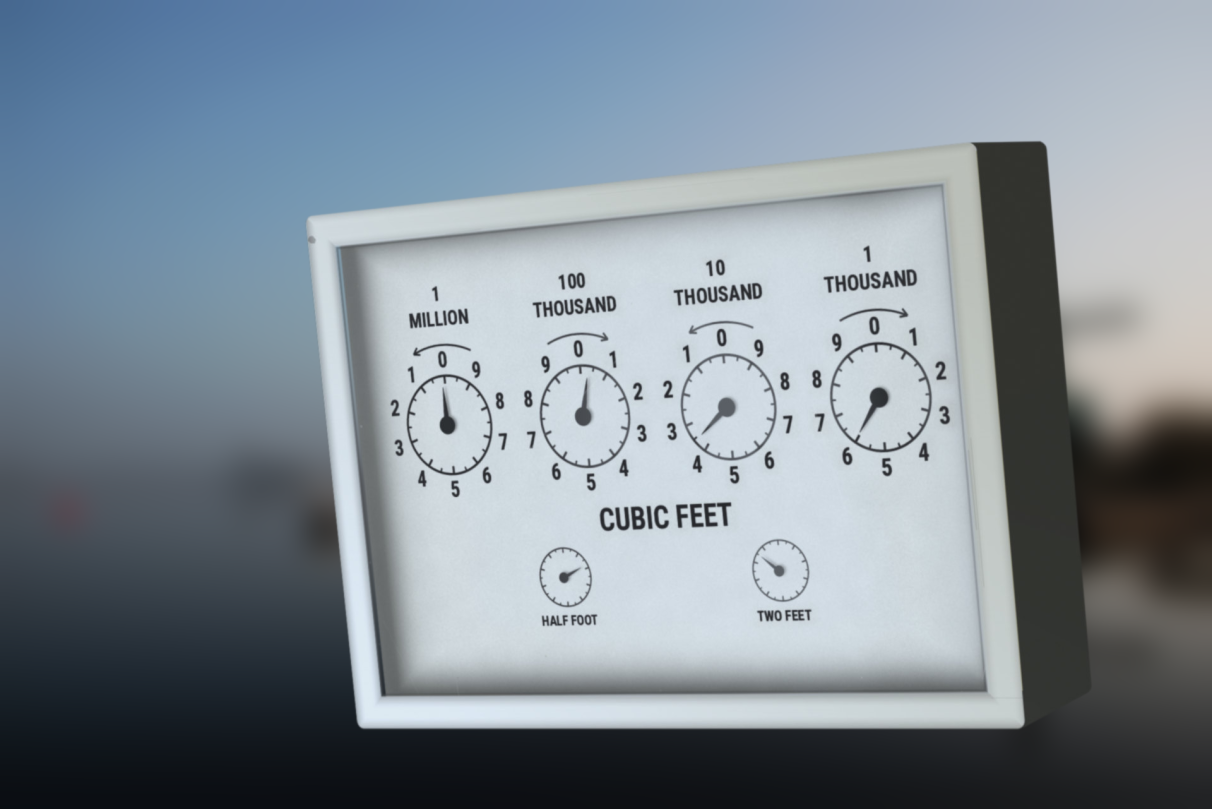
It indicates **3600** ft³
